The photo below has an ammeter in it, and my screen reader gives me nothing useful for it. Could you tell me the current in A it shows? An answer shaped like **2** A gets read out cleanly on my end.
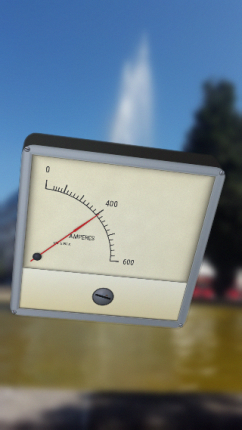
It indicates **400** A
